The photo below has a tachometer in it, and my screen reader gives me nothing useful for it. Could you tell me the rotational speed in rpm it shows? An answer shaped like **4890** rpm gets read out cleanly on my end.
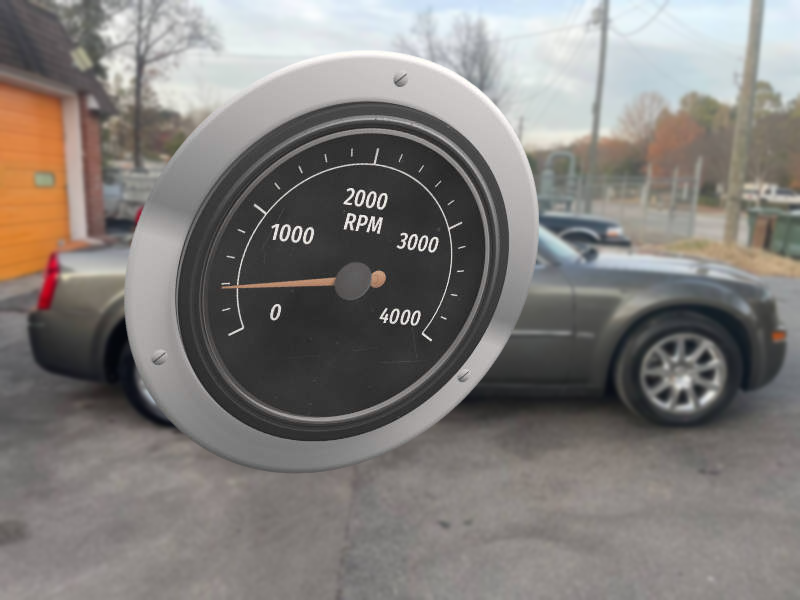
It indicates **400** rpm
